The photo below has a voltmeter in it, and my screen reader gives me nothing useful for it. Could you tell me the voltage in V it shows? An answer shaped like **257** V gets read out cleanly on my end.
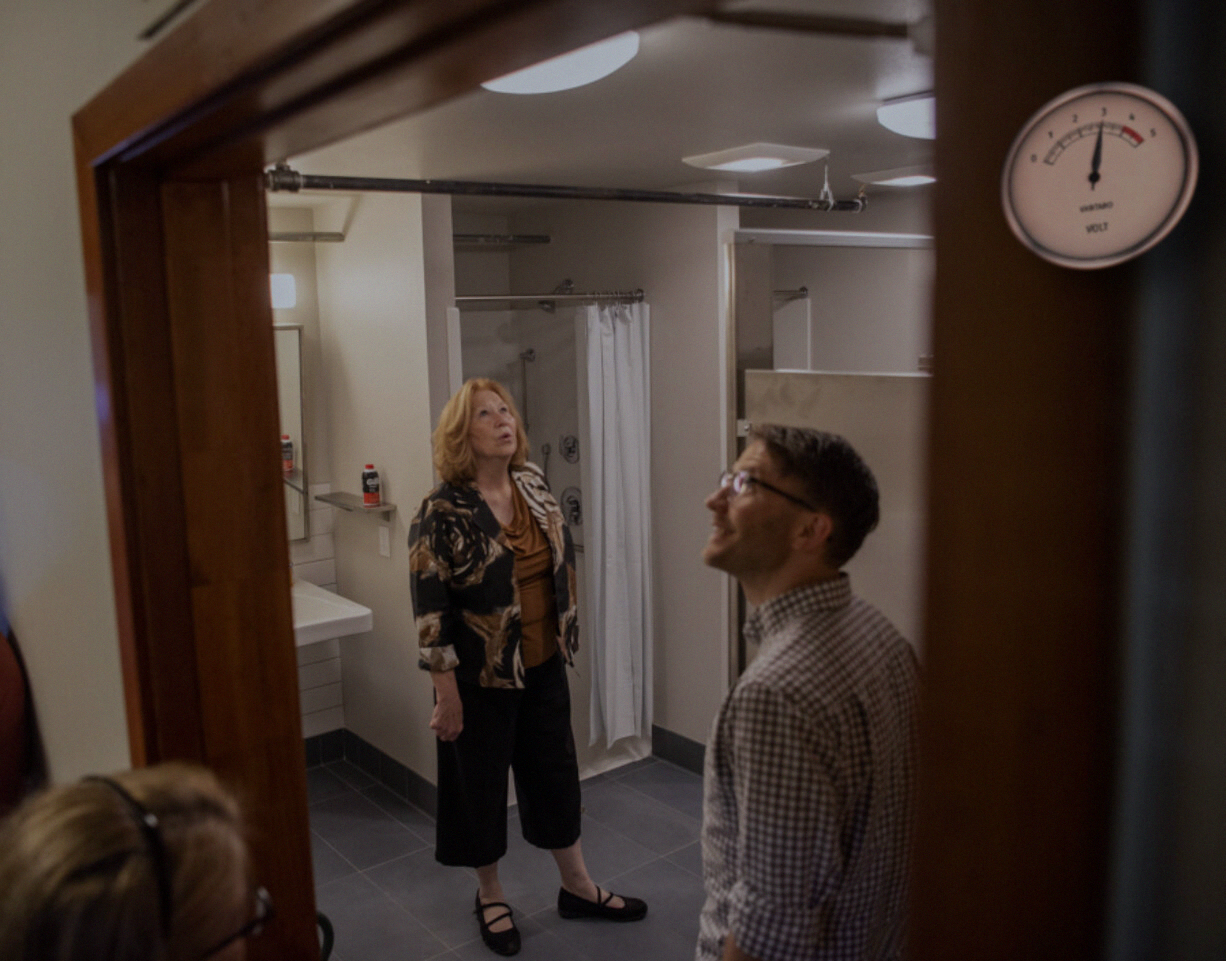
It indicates **3** V
